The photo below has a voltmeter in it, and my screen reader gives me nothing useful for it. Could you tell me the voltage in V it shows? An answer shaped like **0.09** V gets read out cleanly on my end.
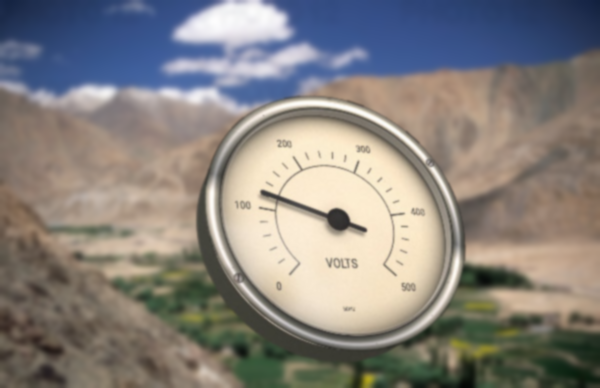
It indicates **120** V
